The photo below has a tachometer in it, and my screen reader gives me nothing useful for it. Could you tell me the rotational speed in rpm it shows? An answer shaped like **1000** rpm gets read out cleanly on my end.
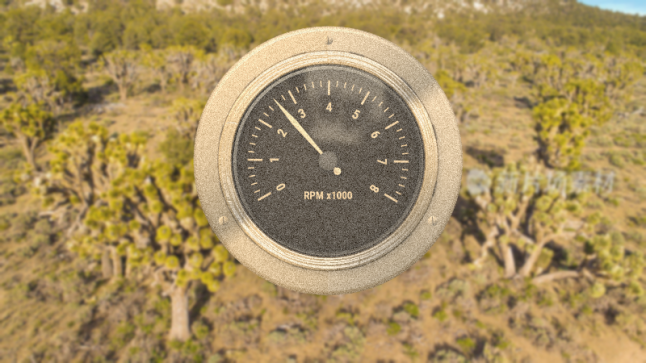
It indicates **2600** rpm
